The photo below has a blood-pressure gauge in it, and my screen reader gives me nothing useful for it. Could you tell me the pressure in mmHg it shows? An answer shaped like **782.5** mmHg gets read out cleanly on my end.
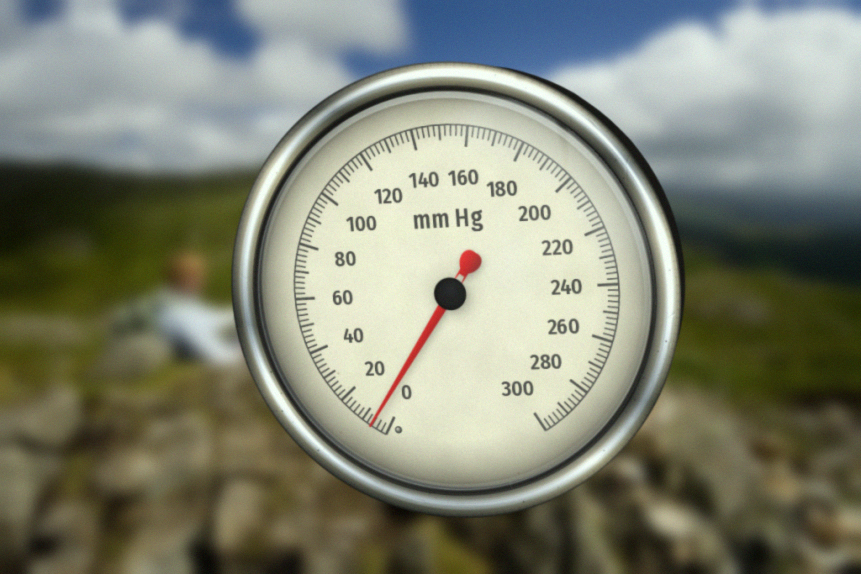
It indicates **6** mmHg
